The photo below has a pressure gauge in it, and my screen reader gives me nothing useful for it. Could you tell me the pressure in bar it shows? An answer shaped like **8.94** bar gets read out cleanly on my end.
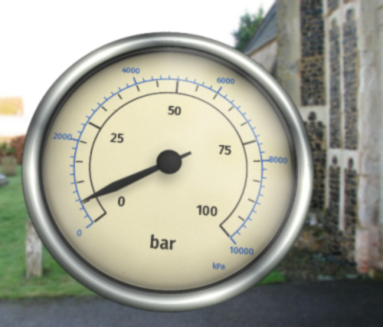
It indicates **5** bar
